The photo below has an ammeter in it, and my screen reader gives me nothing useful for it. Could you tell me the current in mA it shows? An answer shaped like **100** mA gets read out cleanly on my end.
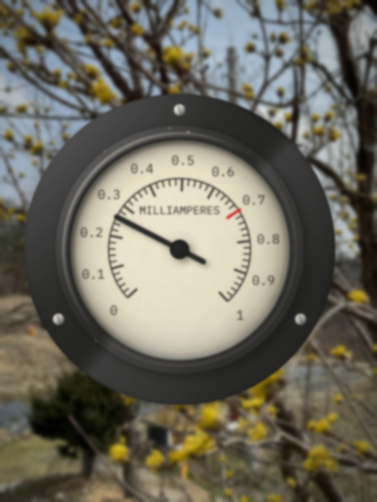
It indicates **0.26** mA
